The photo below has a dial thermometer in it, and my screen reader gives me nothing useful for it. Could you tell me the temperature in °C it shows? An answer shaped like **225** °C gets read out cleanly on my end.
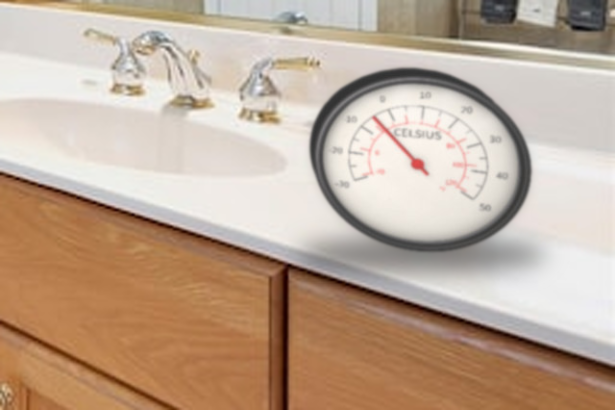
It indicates **-5** °C
